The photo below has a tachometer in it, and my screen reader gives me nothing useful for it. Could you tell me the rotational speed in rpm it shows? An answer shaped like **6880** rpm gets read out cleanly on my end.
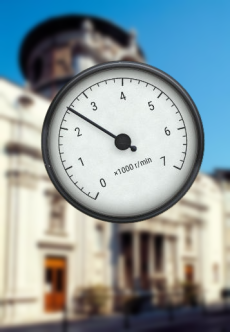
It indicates **2500** rpm
